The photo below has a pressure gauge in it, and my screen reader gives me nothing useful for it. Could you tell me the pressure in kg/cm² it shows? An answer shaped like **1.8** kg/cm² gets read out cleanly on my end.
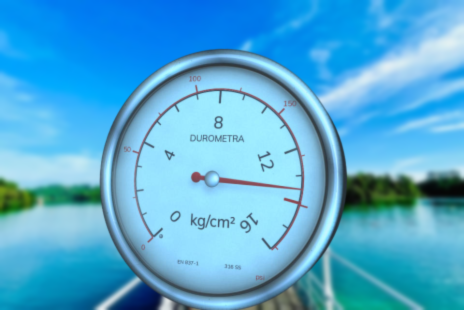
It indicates **13.5** kg/cm²
